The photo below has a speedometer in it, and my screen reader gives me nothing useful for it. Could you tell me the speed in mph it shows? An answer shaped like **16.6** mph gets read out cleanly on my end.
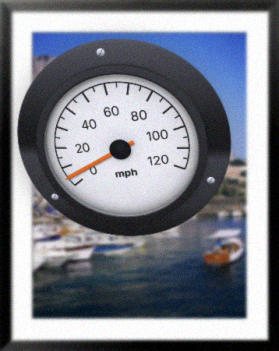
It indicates **5** mph
